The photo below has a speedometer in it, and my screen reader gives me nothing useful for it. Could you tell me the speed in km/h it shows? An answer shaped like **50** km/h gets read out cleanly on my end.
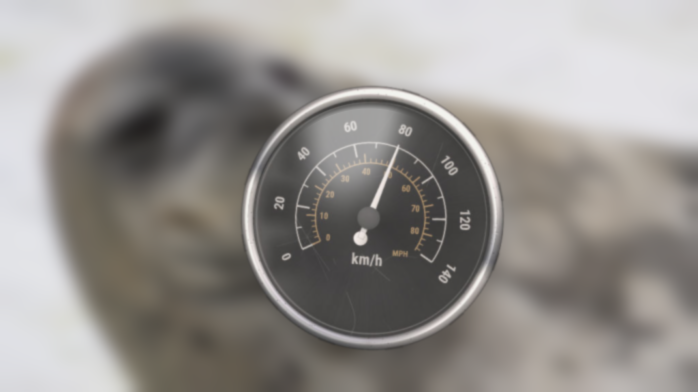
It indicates **80** km/h
